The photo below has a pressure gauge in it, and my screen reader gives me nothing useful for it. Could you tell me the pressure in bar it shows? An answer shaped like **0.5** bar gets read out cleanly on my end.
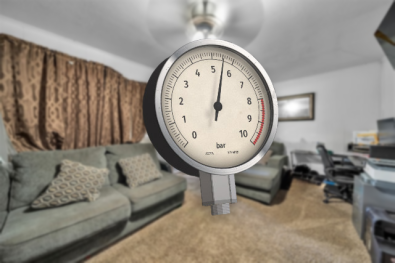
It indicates **5.5** bar
